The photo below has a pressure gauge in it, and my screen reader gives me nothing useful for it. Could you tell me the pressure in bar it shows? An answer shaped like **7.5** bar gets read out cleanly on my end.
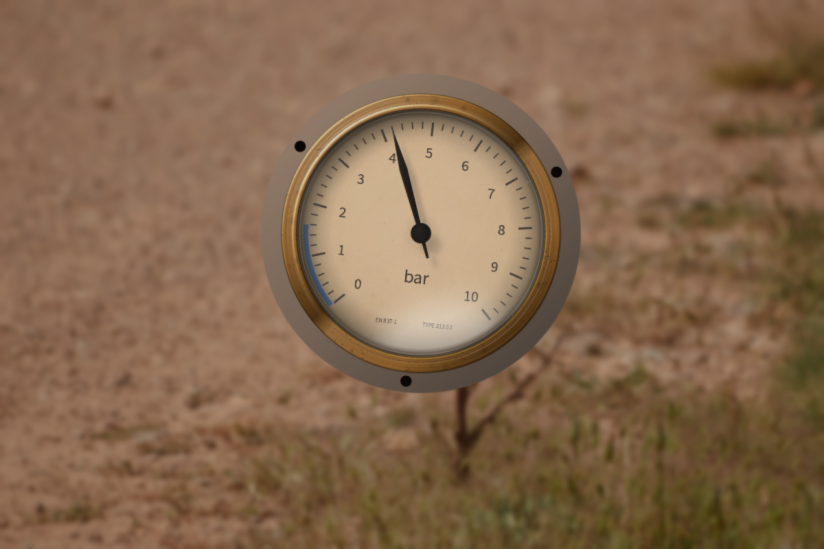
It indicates **4.2** bar
